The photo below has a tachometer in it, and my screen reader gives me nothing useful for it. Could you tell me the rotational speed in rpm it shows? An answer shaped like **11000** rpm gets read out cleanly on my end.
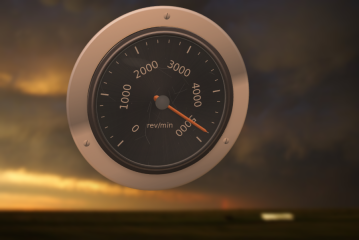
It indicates **4800** rpm
